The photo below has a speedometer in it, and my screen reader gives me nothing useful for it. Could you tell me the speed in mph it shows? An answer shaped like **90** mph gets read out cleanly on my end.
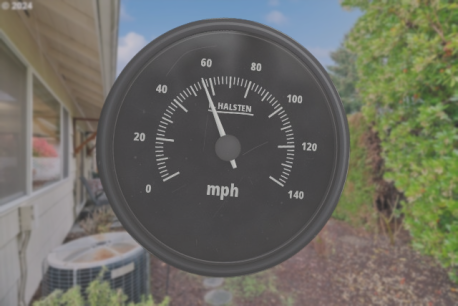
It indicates **56** mph
